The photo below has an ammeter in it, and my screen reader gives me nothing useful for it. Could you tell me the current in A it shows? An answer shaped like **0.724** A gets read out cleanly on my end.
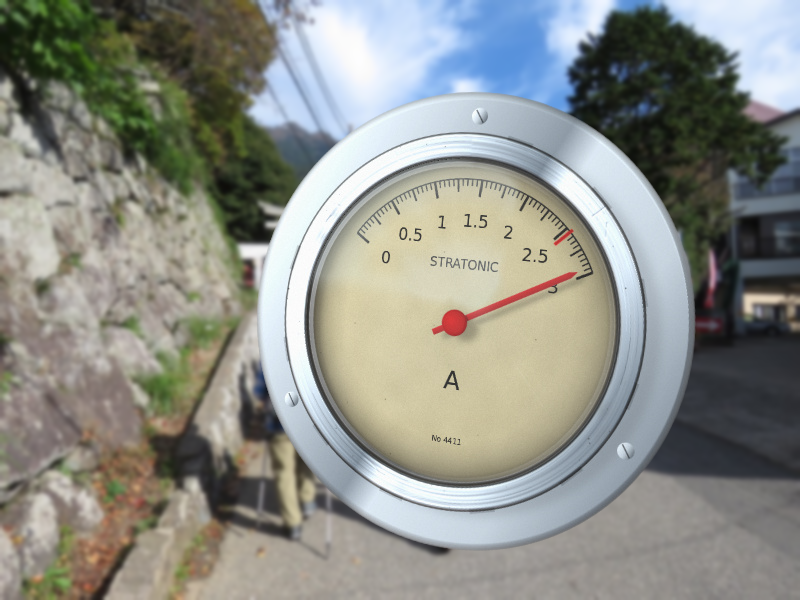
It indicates **2.95** A
